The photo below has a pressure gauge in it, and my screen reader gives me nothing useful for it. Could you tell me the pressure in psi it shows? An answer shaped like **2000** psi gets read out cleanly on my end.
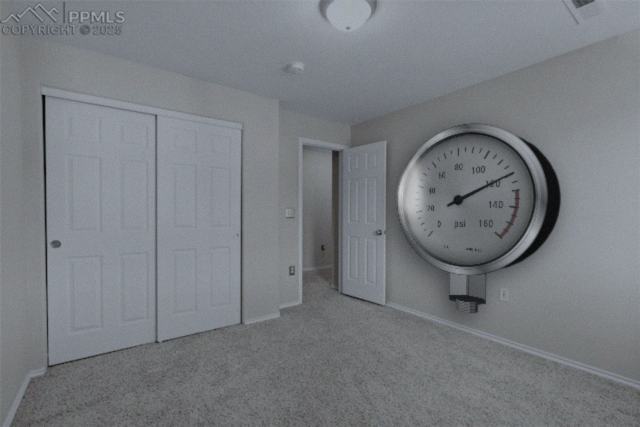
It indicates **120** psi
